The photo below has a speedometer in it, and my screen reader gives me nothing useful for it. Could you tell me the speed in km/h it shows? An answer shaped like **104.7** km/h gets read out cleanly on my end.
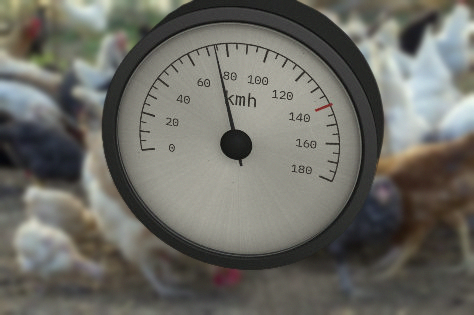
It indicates **75** km/h
